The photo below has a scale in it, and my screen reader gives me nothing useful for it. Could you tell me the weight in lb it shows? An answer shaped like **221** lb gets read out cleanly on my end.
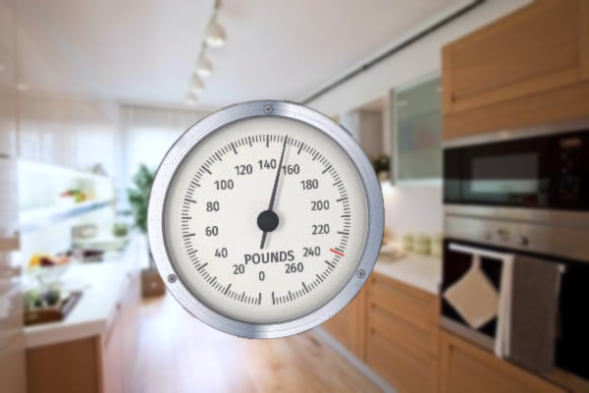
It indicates **150** lb
